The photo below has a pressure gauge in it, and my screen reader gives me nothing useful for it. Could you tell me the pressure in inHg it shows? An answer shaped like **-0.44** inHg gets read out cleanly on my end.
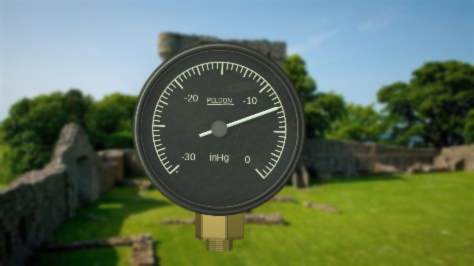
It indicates **-7.5** inHg
